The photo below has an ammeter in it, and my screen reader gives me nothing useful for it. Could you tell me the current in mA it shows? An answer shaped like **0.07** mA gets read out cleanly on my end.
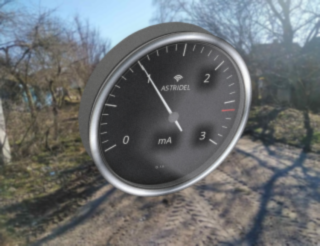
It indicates **1** mA
